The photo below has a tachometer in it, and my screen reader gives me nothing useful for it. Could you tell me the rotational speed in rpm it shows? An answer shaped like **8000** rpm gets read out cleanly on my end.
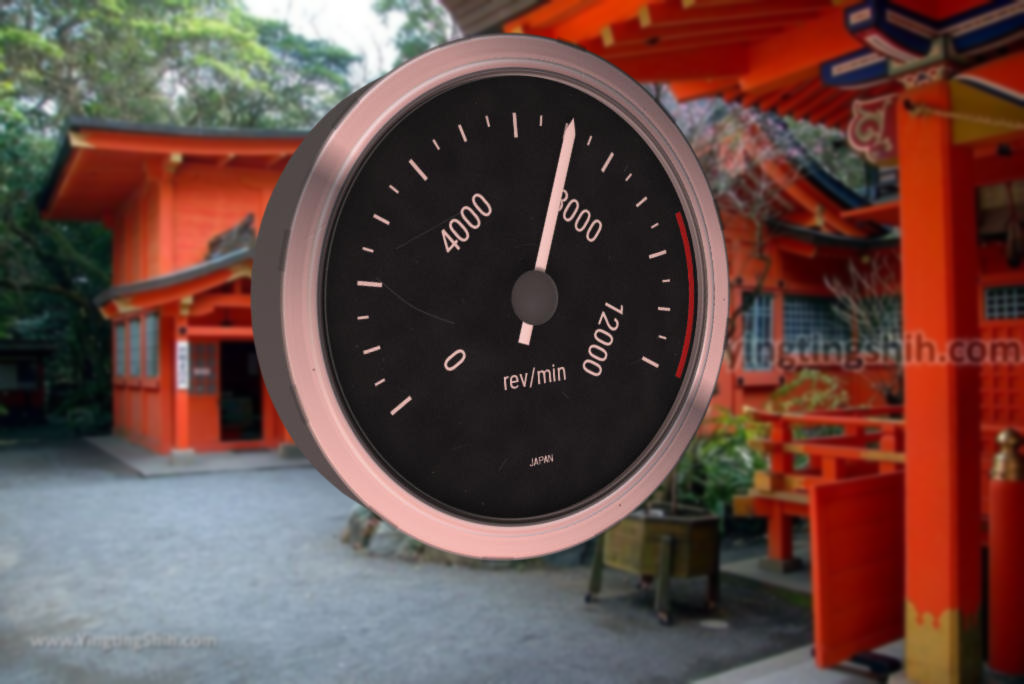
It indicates **7000** rpm
